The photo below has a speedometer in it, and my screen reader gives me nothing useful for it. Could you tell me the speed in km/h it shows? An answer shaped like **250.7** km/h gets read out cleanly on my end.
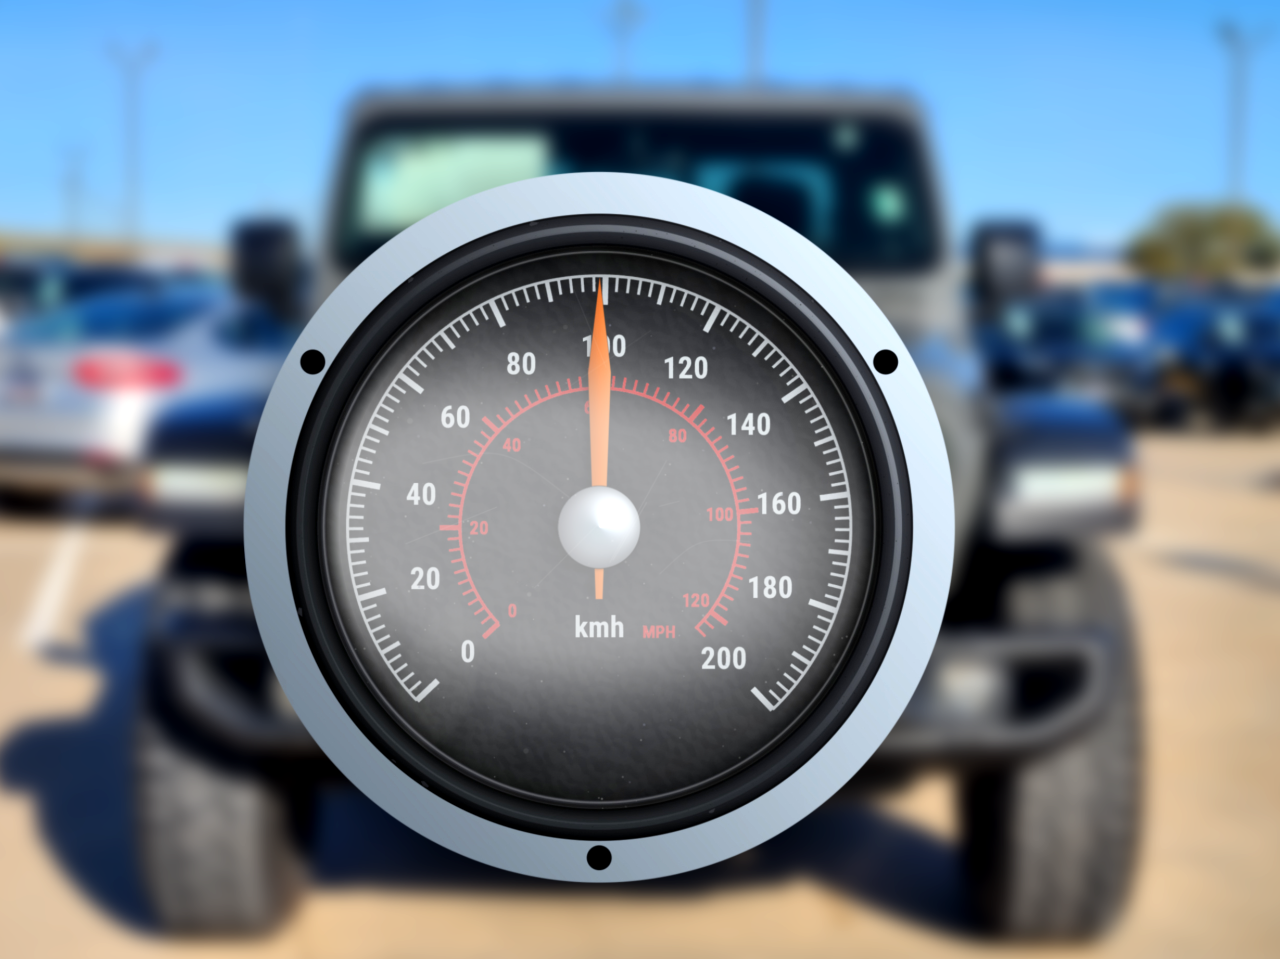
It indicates **99** km/h
